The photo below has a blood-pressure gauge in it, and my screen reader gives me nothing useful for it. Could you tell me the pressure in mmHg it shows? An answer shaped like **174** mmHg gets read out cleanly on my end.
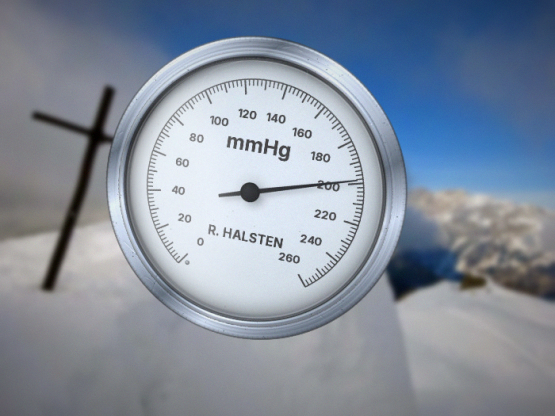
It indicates **198** mmHg
